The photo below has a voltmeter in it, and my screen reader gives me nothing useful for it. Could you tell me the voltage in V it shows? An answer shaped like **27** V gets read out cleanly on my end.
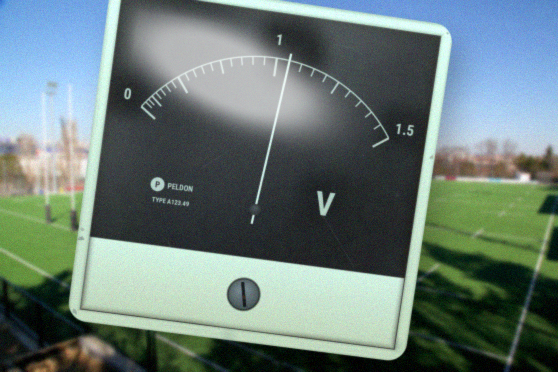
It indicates **1.05** V
